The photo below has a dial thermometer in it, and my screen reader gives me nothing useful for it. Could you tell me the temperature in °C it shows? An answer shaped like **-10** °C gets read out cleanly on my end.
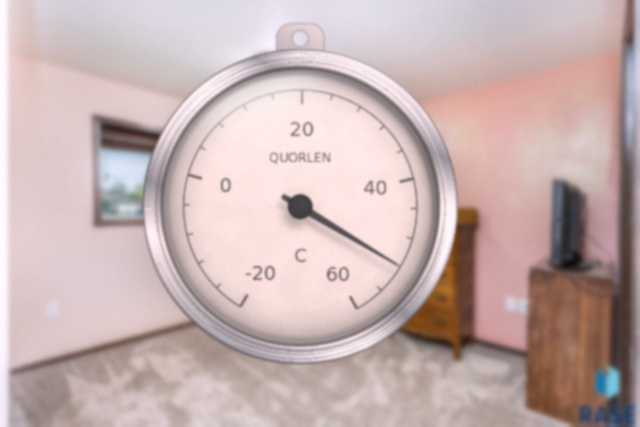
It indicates **52** °C
